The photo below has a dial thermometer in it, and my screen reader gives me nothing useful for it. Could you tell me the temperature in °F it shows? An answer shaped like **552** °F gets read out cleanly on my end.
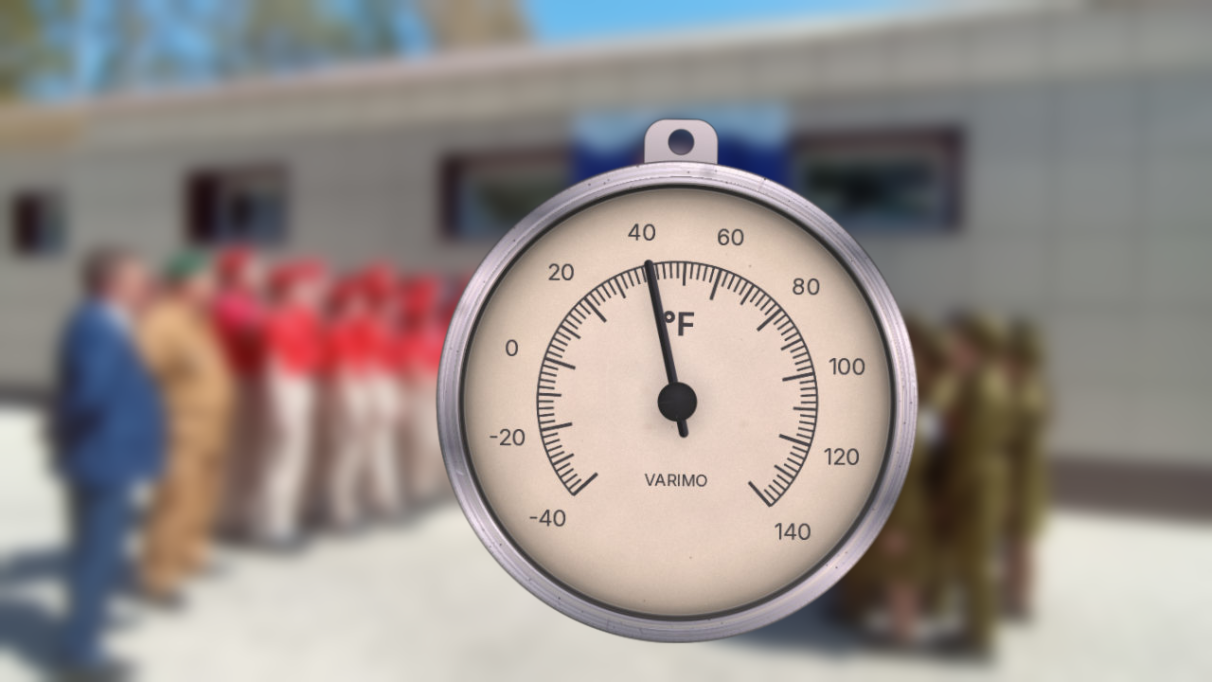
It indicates **40** °F
